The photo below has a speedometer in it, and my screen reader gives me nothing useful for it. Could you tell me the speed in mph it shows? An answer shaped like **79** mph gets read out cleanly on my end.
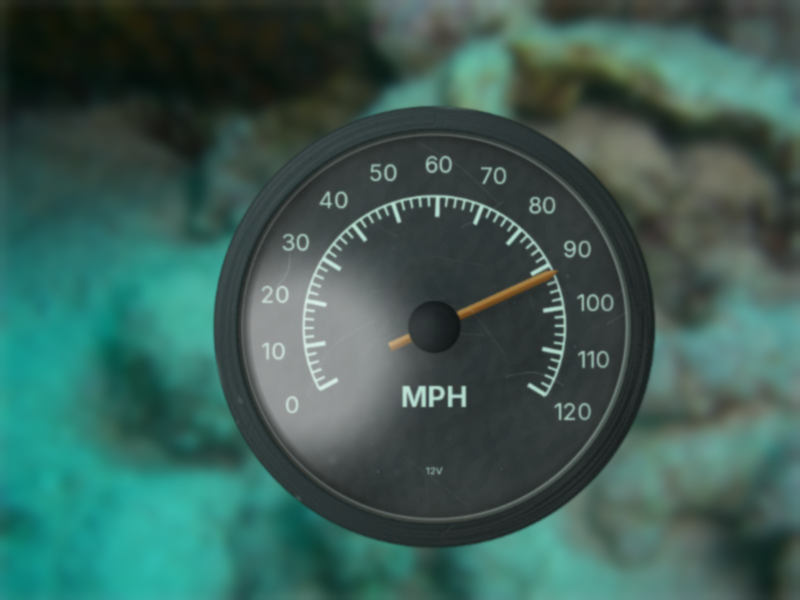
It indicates **92** mph
